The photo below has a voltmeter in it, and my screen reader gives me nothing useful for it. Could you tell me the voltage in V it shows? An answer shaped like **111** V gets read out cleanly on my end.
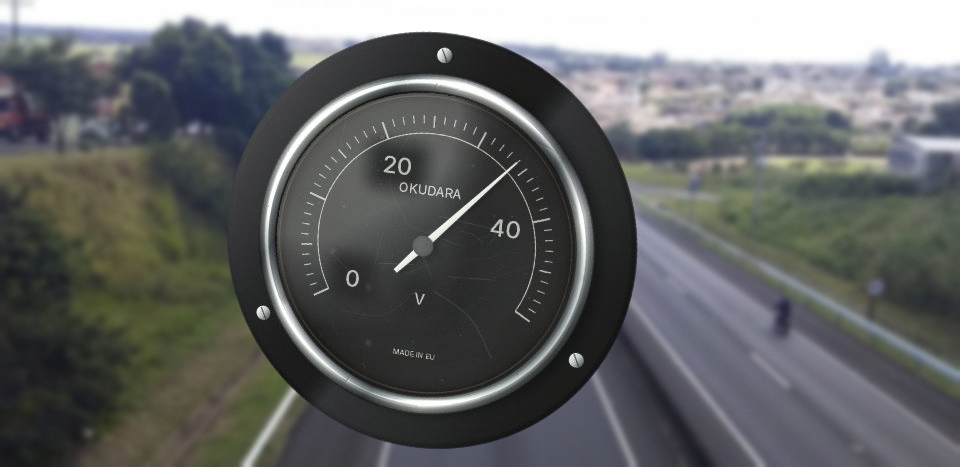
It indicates **34** V
